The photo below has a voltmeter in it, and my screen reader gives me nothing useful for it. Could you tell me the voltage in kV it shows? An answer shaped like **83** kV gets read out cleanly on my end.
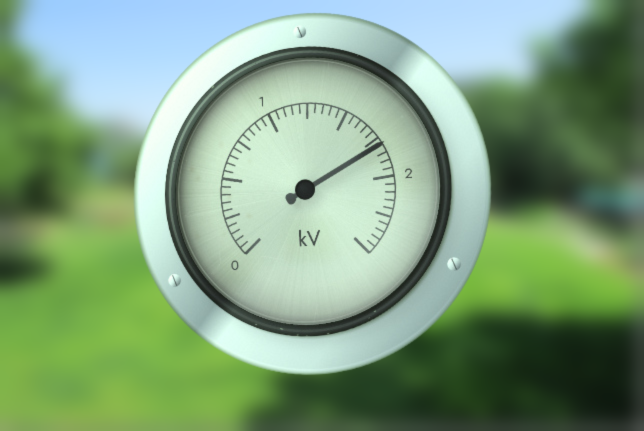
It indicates **1.8** kV
